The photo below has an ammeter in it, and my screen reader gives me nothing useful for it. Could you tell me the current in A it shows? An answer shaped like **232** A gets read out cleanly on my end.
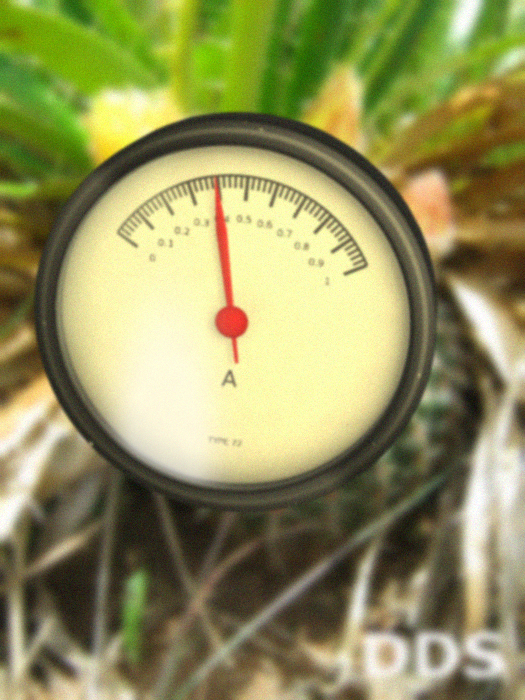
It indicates **0.4** A
